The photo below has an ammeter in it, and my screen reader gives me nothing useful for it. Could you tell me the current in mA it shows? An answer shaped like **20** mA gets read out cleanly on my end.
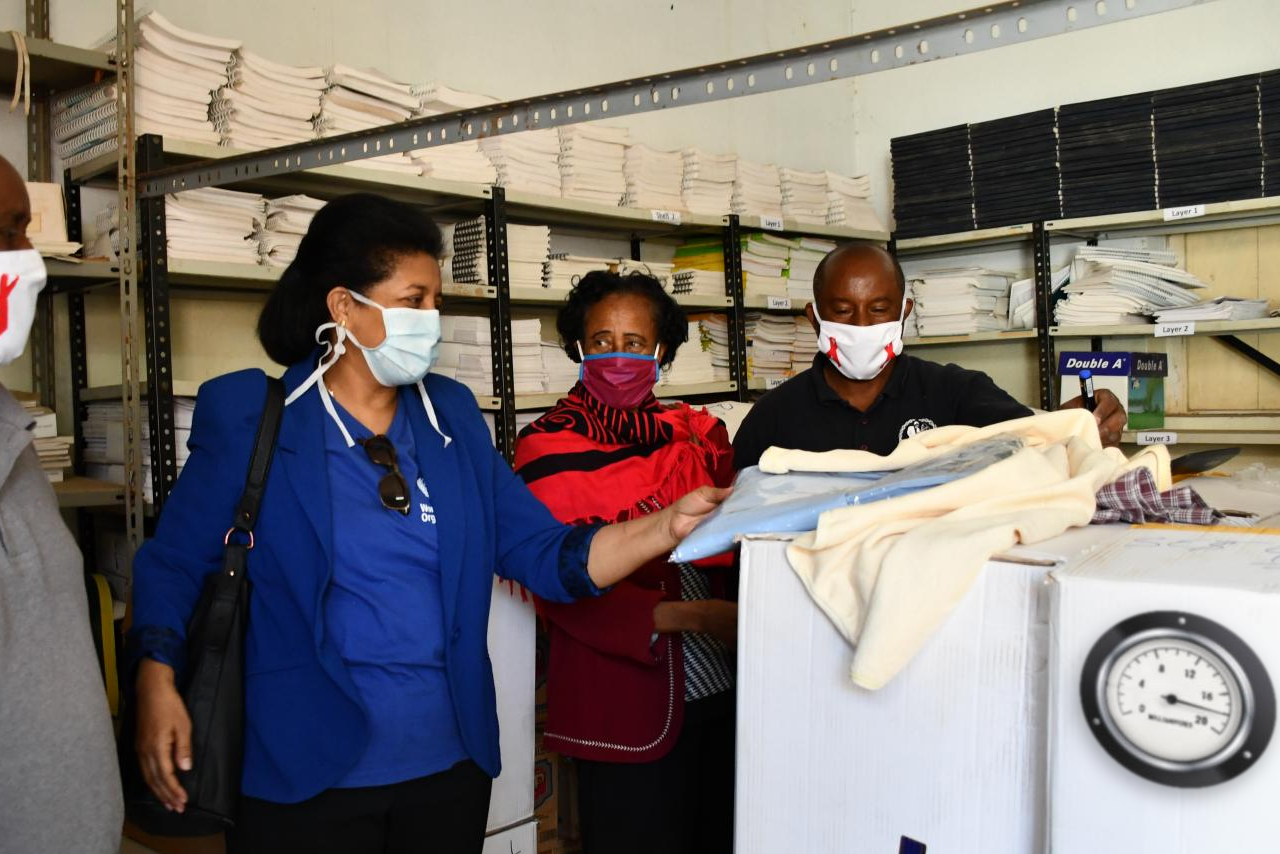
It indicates **18** mA
